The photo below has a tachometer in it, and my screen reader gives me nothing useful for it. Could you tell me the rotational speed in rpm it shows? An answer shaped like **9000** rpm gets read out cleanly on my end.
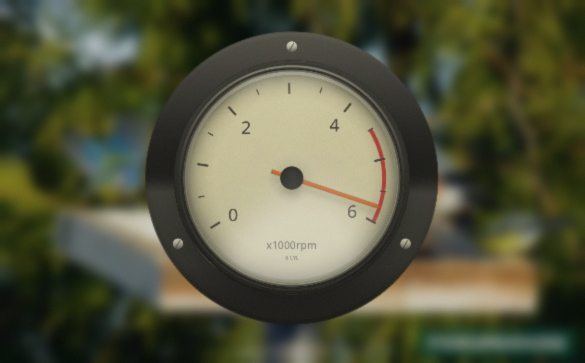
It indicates **5750** rpm
